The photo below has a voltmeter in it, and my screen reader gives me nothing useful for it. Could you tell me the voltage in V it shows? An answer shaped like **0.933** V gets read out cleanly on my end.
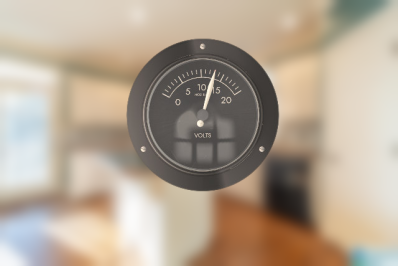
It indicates **13** V
